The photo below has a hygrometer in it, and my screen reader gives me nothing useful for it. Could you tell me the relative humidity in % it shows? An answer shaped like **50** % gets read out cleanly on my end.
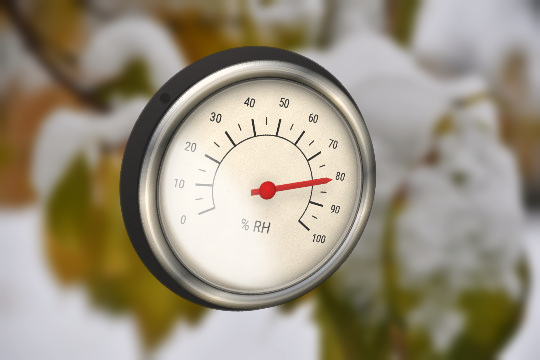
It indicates **80** %
